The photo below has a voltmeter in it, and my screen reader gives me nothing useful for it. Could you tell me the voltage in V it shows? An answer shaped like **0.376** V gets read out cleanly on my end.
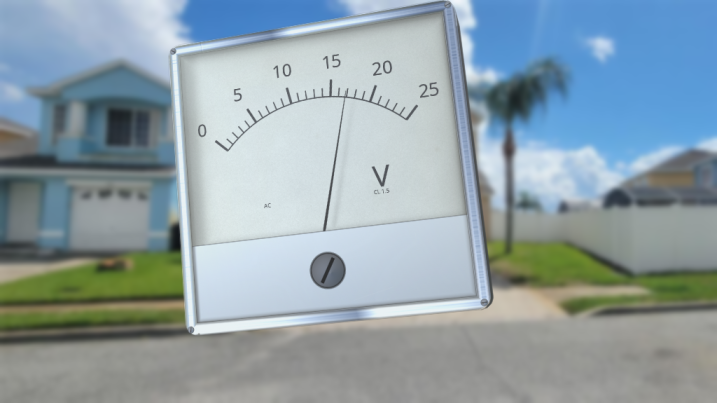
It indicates **17** V
